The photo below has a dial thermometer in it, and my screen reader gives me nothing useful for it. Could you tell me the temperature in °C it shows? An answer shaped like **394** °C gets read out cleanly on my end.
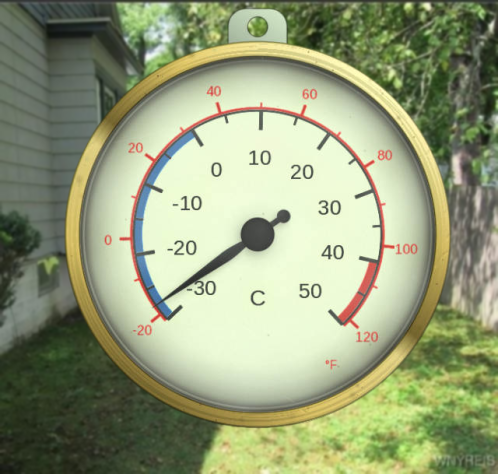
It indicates **-27.5** °C
